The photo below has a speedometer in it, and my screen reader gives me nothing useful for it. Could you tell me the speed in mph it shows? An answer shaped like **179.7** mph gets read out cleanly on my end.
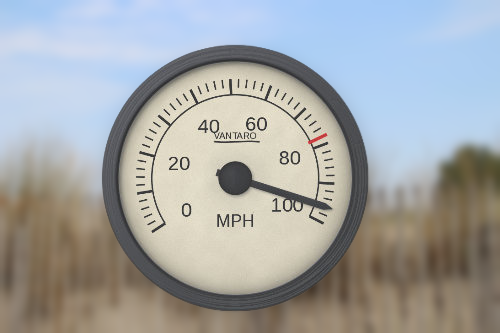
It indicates **96** mph
